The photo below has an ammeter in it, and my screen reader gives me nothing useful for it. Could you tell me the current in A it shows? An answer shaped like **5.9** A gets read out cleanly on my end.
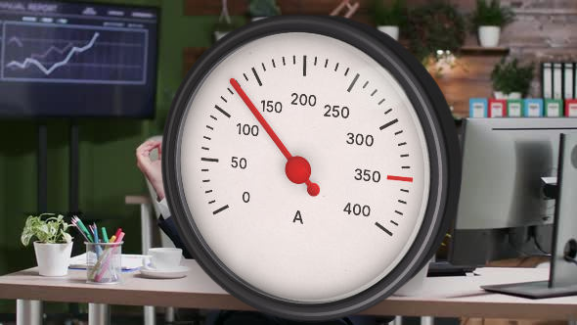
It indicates **130** A
